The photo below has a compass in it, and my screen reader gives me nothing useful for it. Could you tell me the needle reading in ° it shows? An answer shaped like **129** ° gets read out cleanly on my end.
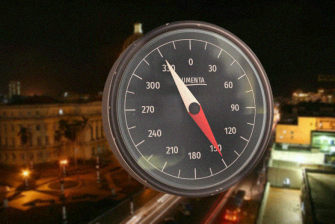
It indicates **150** °
